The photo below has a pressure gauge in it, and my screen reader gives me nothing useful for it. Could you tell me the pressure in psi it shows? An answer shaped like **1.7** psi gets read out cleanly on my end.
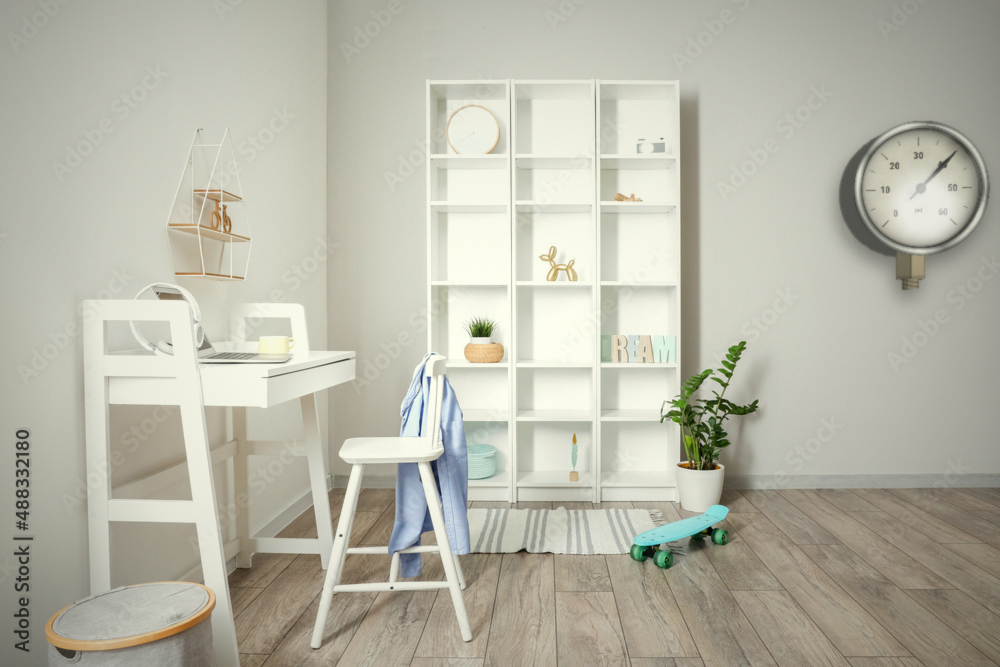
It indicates **40** psi
